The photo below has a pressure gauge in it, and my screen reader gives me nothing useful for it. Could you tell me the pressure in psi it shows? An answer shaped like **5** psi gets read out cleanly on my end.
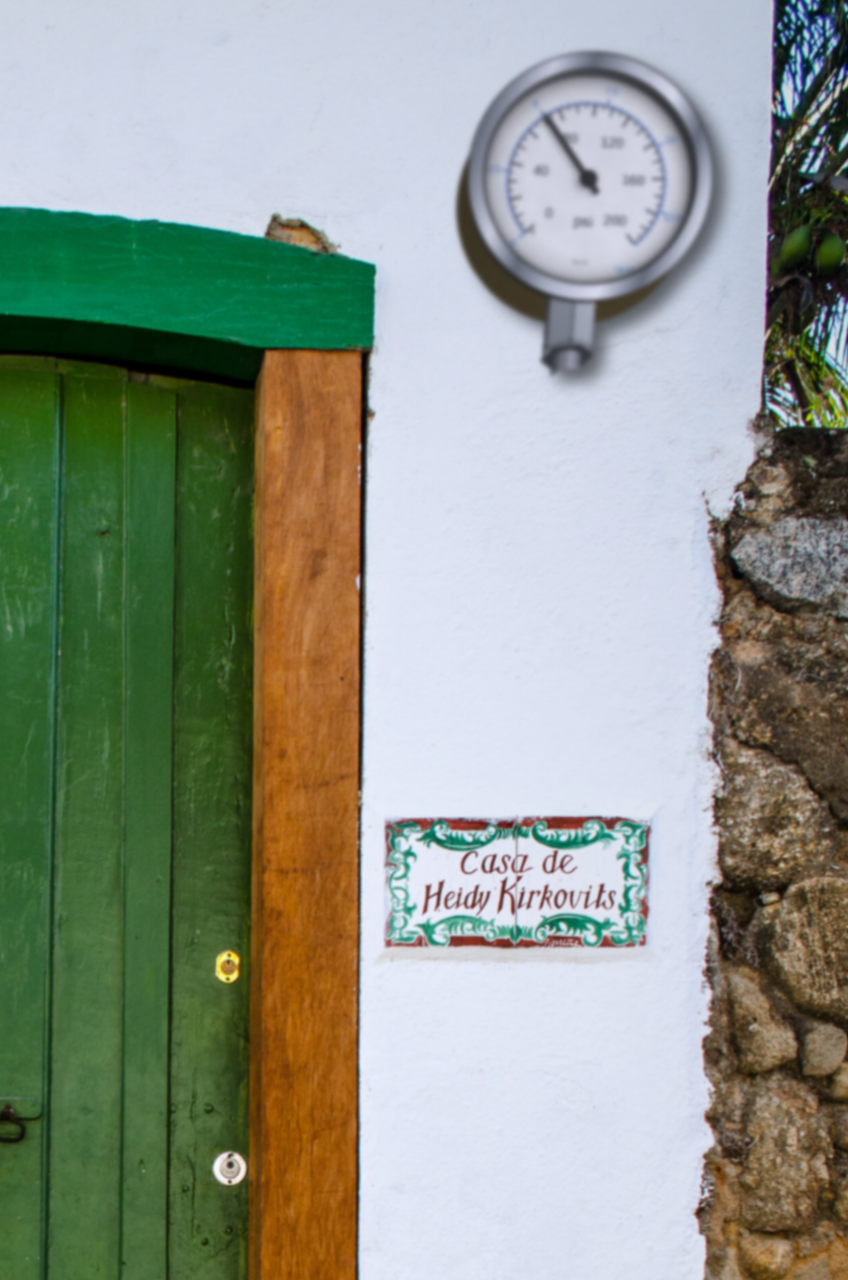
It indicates **70** psi
